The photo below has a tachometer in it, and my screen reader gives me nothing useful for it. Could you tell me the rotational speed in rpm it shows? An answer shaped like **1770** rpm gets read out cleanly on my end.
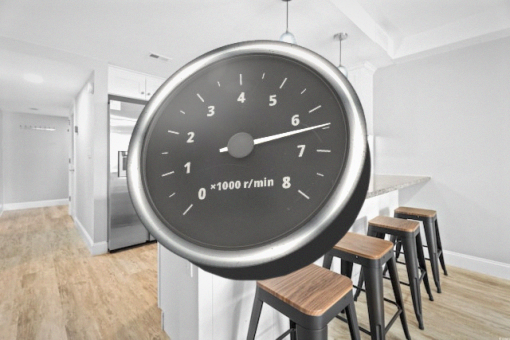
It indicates **6500** rpm
